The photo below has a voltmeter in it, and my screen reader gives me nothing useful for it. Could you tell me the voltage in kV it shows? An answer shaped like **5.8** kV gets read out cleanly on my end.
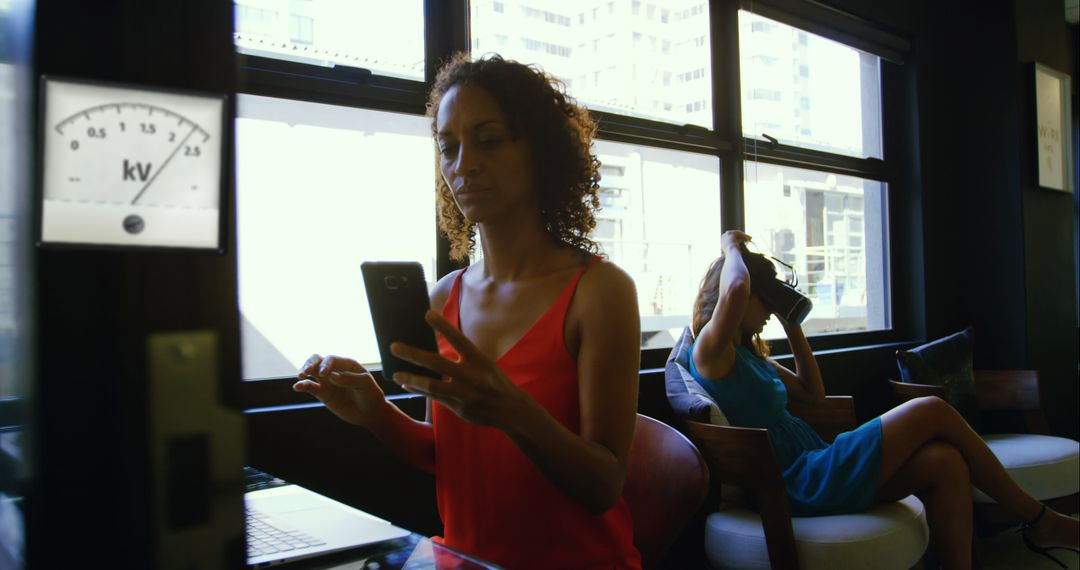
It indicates **2.25** kV
